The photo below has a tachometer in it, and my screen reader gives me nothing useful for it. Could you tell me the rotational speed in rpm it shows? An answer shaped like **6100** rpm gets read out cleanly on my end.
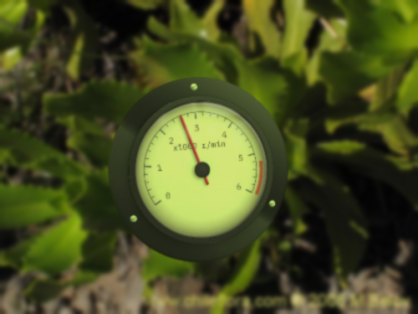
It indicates **2600** rpm
